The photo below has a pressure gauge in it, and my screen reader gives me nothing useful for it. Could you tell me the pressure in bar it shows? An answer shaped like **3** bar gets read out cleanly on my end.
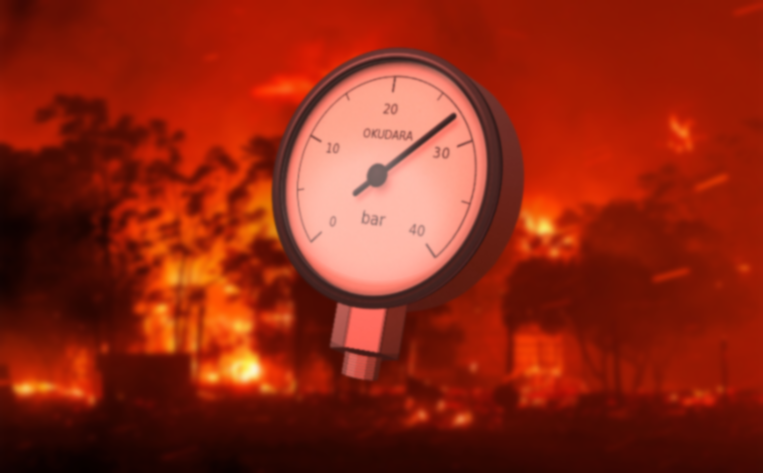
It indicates **27.5** bar
